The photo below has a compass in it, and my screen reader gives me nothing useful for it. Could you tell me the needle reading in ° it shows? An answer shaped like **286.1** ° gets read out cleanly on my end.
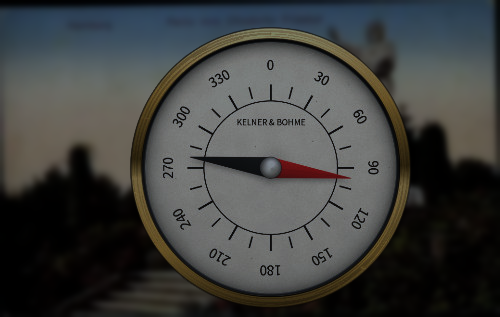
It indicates **97.5** °
